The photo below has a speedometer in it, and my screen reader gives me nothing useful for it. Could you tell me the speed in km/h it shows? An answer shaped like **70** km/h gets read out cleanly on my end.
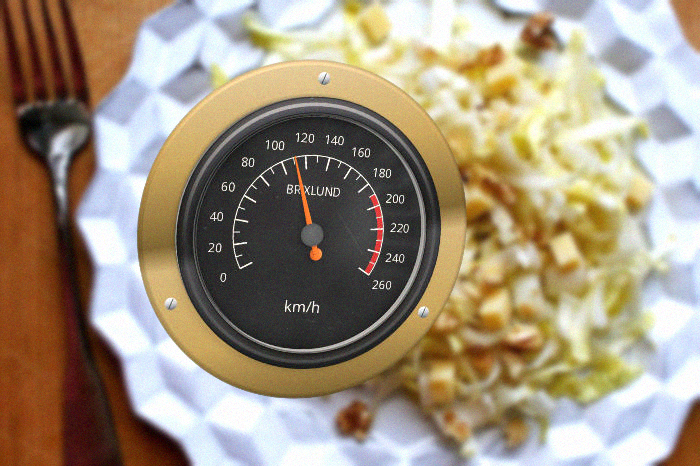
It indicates **110** km/h
